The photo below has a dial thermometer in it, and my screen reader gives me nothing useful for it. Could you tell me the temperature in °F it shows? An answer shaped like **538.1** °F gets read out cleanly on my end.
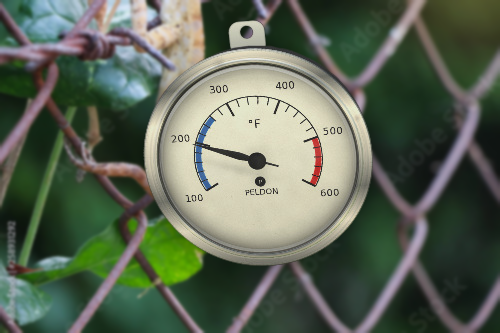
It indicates **200** °F
